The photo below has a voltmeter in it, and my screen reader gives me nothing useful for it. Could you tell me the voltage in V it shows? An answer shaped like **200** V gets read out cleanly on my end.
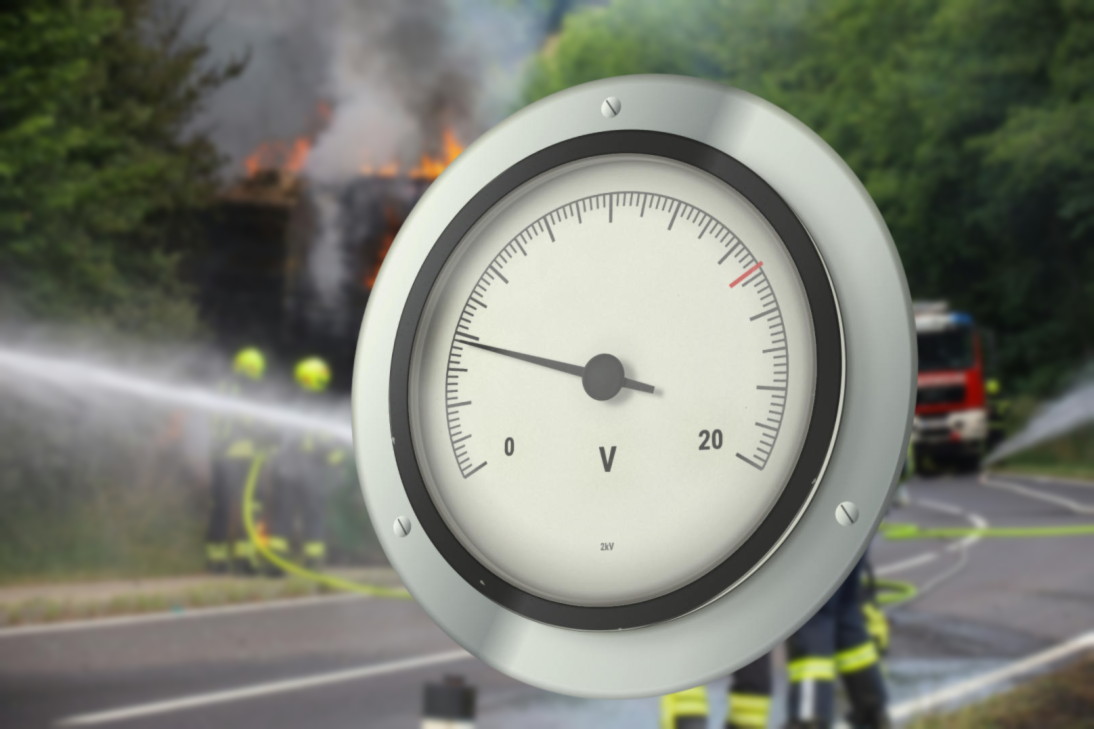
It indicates **3.8** V
